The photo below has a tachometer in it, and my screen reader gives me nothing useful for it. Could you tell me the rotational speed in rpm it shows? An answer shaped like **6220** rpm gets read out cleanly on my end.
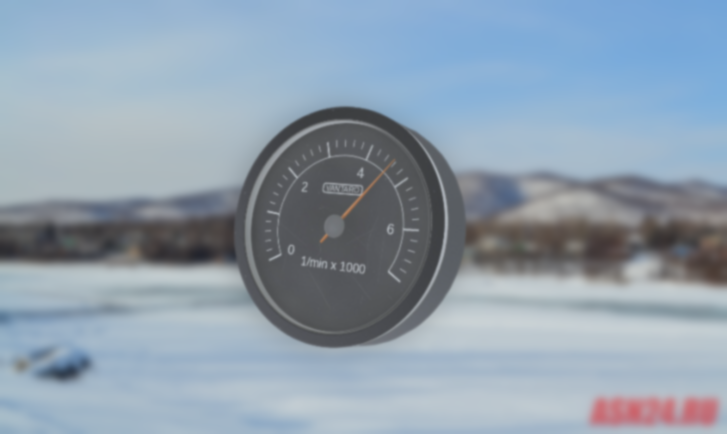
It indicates **4600** rpm
